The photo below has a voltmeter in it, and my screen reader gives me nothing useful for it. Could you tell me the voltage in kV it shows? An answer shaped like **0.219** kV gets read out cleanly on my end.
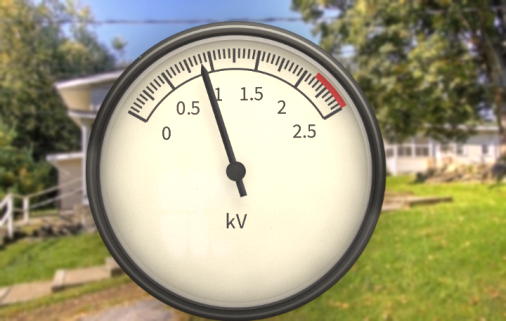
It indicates **0.9** kV
